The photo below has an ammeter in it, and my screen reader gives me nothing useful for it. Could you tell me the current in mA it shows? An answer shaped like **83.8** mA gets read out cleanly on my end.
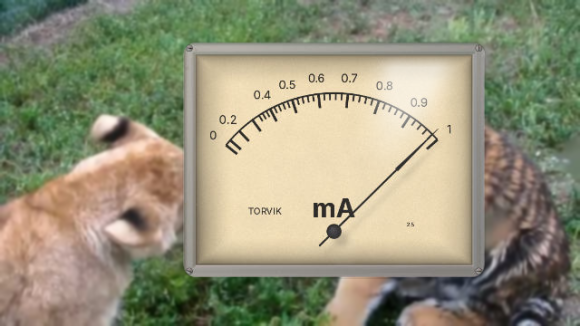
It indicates **0.98** mA
